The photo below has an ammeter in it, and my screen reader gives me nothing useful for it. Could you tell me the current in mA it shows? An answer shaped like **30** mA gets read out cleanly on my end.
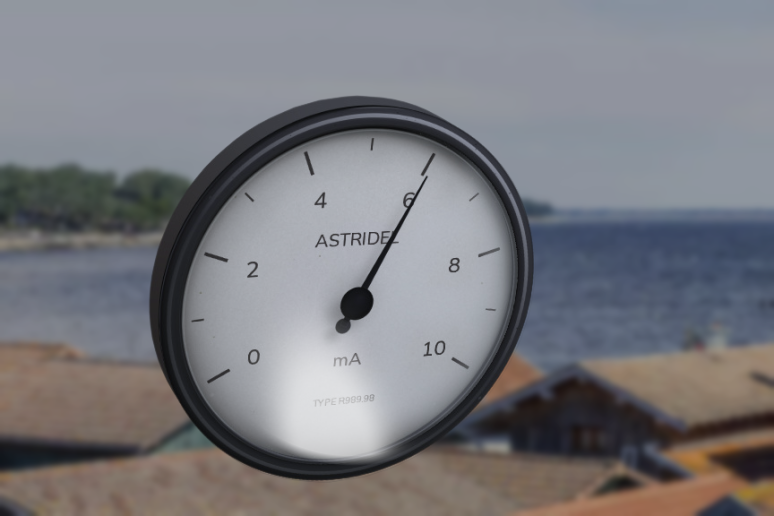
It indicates **6** mA
